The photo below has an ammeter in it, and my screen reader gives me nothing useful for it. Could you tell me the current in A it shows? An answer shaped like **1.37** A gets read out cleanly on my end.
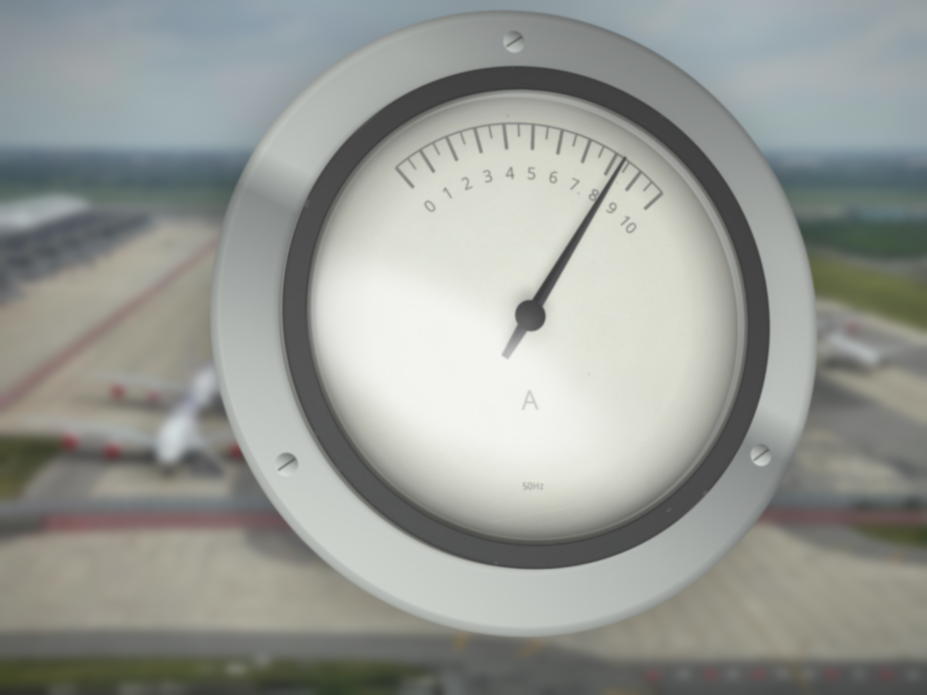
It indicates **8.25** A
